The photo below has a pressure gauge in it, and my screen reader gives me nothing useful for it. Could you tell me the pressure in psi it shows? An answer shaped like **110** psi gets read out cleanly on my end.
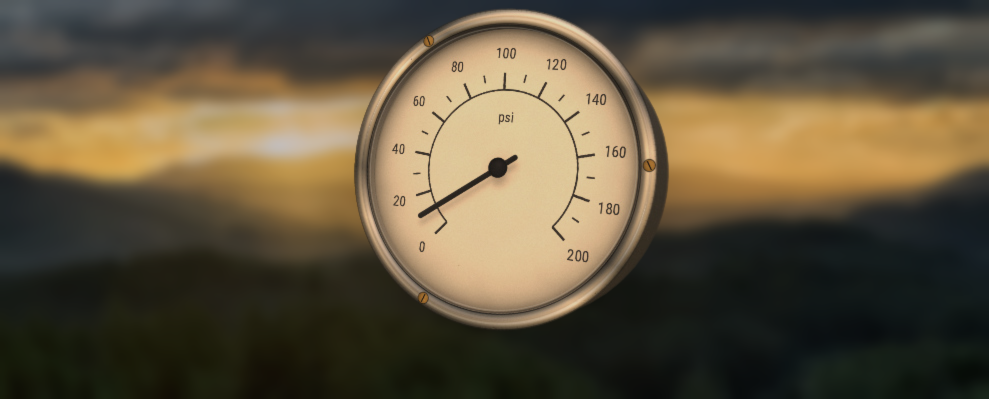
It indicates **10** psi
